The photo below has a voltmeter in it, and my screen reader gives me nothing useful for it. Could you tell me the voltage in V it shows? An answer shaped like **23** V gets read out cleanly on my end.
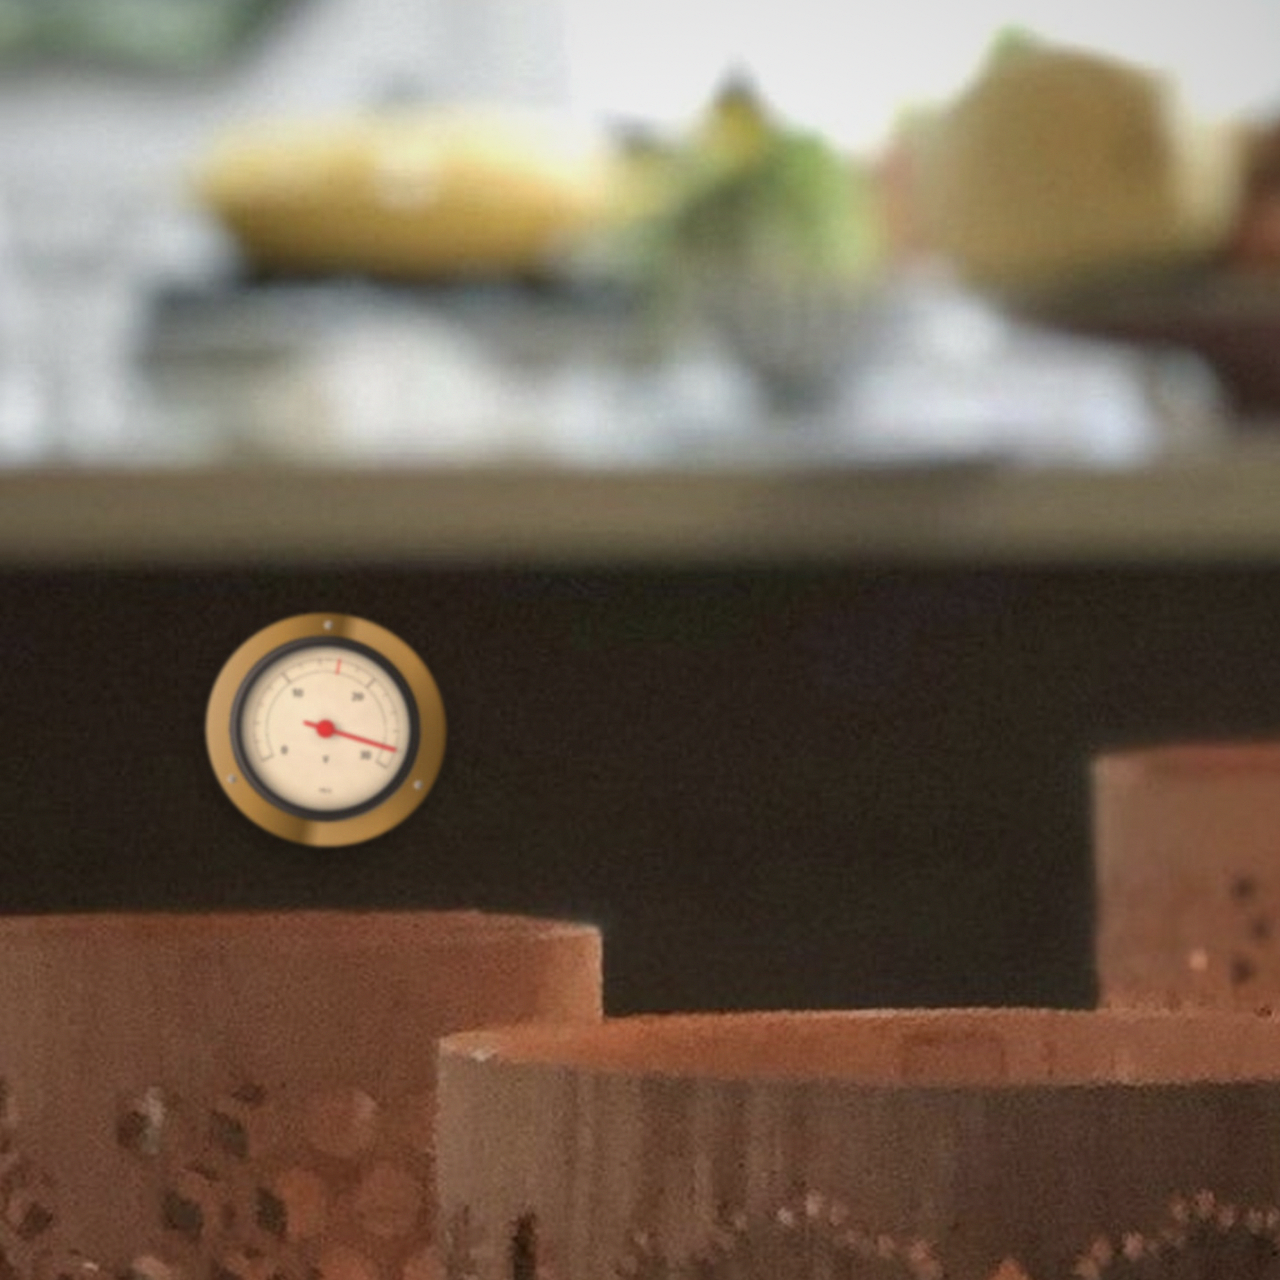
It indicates **28** V
